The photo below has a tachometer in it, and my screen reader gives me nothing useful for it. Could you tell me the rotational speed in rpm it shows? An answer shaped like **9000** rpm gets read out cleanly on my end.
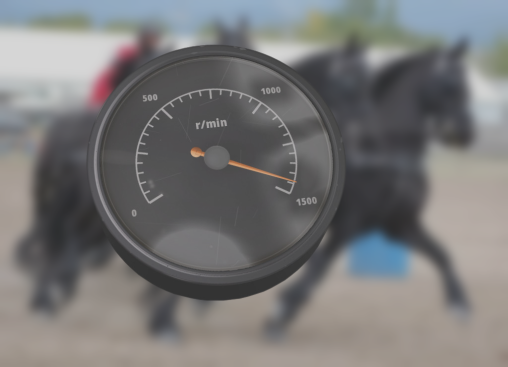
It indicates **1450** rpm
